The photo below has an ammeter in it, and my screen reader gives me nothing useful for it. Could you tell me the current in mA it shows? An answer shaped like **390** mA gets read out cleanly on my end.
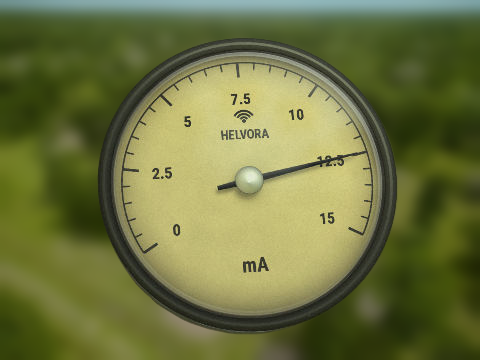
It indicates **12.5** mA
